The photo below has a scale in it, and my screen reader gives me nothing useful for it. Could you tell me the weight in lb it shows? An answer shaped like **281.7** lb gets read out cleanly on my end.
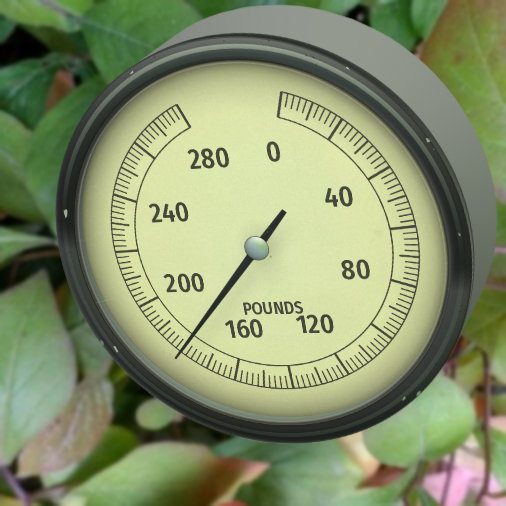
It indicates **180** lb
